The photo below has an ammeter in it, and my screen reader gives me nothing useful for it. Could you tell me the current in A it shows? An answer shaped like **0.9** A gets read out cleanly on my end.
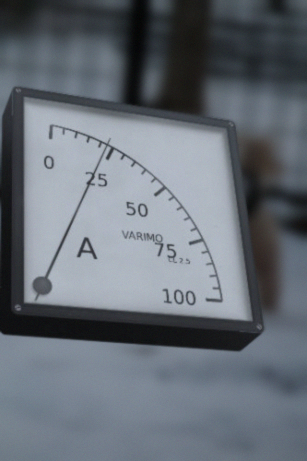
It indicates **22.5** A
